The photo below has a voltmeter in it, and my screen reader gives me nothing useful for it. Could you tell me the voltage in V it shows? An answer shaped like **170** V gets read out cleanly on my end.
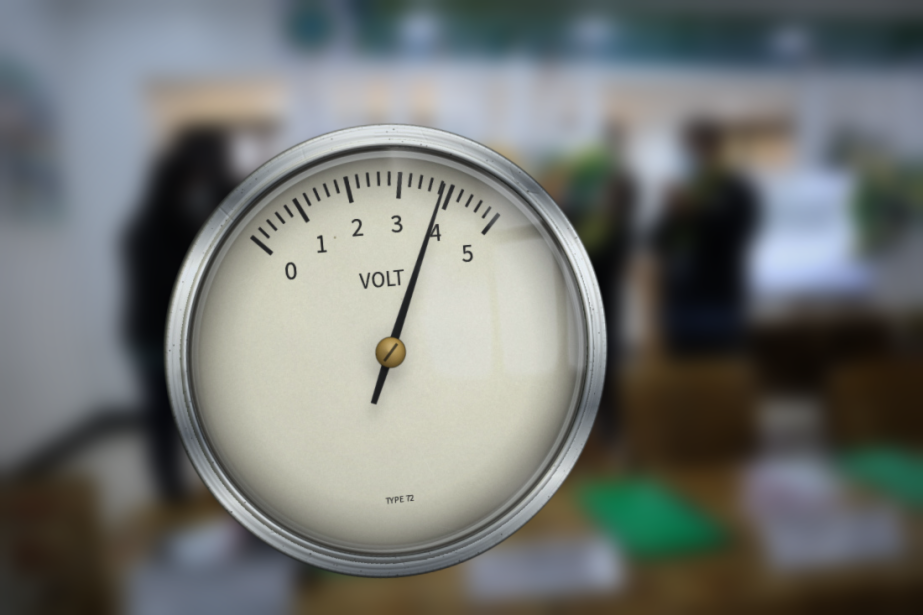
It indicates **3.8** V
